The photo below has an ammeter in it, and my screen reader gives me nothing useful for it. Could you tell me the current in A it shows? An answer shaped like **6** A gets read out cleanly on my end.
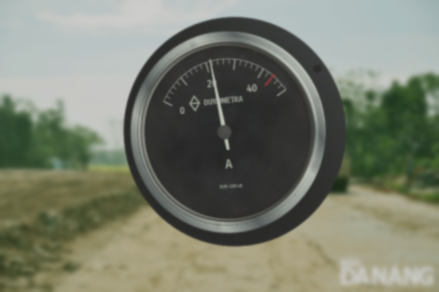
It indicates **22** A
